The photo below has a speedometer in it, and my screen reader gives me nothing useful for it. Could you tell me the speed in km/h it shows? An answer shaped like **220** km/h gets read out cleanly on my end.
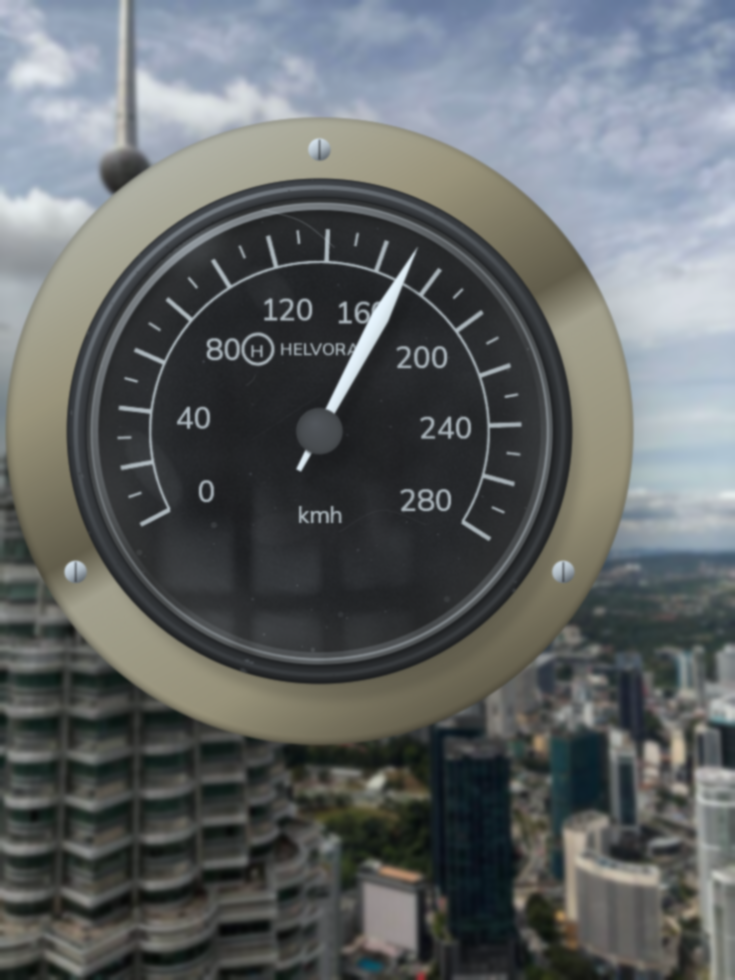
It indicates **170** km/h
